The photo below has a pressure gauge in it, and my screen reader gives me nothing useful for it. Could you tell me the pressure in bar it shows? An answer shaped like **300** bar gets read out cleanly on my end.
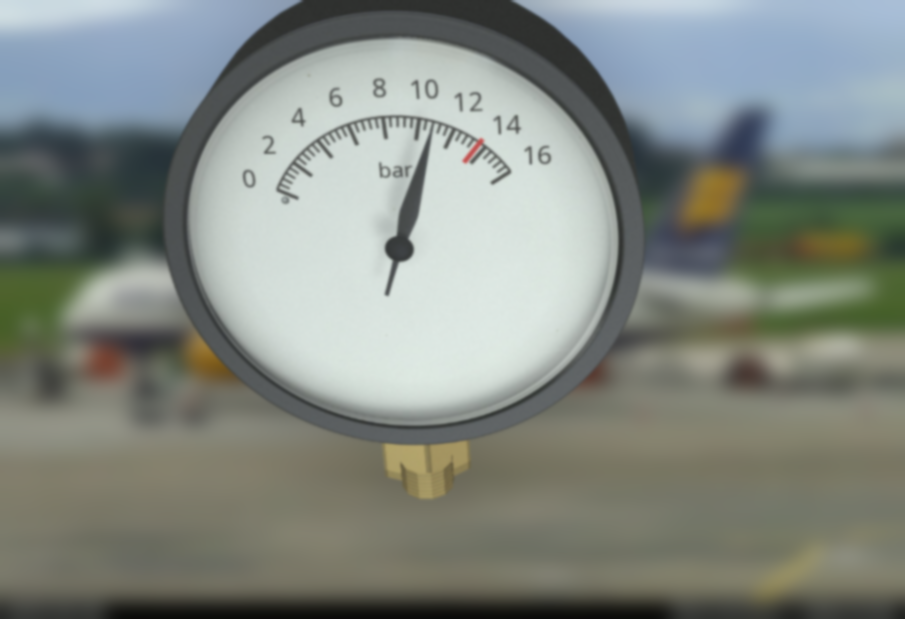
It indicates **10.8** bar
